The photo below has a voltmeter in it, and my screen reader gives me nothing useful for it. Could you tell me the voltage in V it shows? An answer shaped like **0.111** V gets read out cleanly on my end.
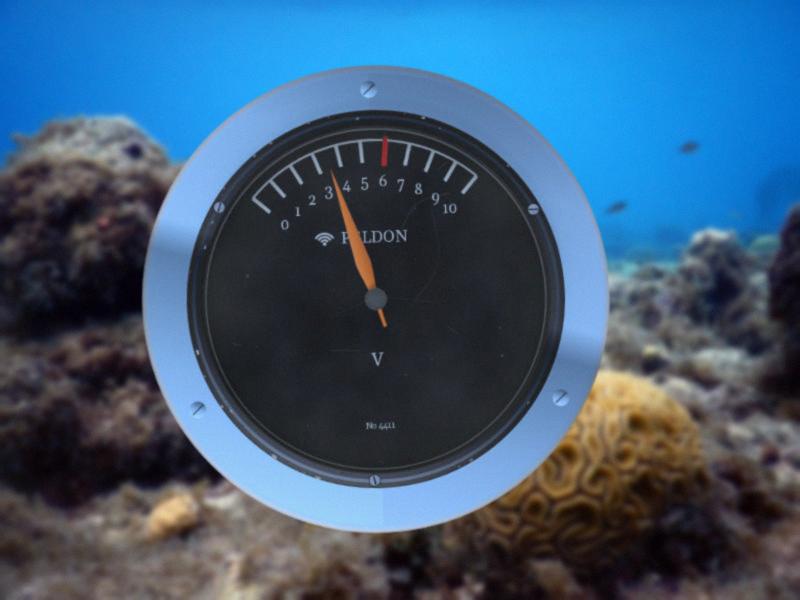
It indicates **3.5** V
